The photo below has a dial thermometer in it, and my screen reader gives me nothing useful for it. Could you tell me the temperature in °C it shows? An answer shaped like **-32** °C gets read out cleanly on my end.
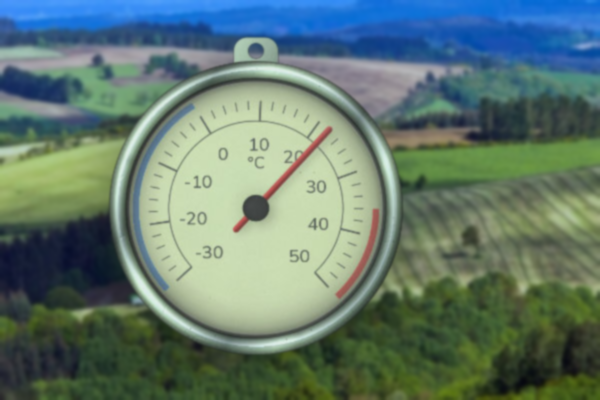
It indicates **22** °C
